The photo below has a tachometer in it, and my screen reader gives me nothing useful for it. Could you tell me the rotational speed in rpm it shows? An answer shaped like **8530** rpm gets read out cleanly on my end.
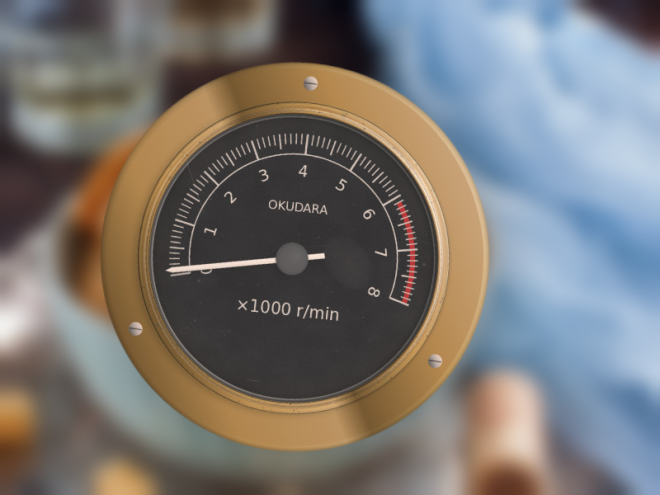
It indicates **100** rpm
